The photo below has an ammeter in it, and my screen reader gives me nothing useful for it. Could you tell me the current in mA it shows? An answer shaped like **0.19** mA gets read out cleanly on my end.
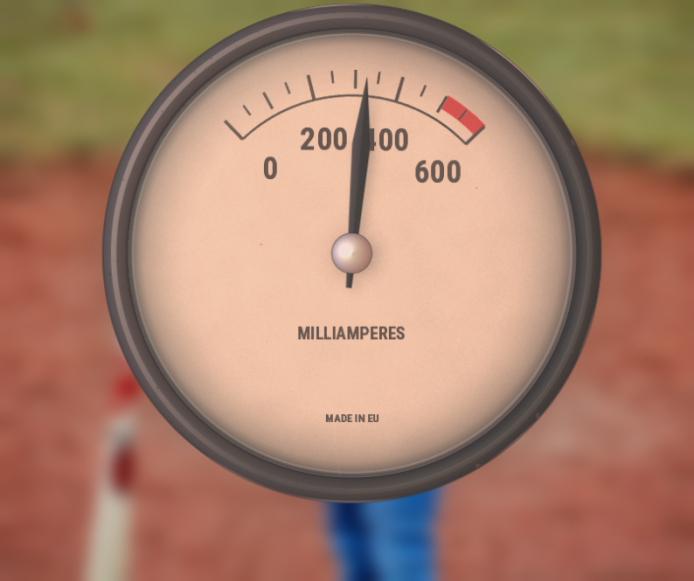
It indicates **325** mA
